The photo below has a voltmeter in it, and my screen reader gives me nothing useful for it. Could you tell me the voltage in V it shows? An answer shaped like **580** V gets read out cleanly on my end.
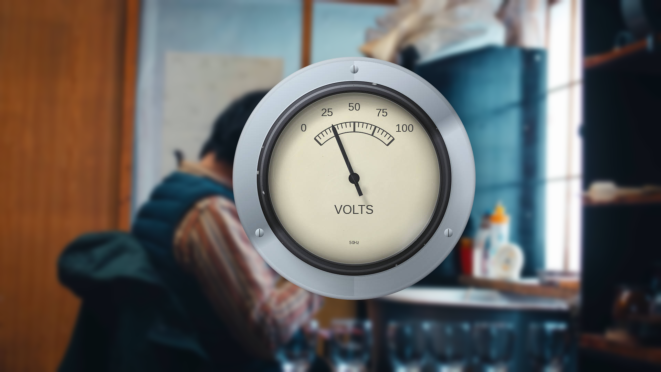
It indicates **25** V
